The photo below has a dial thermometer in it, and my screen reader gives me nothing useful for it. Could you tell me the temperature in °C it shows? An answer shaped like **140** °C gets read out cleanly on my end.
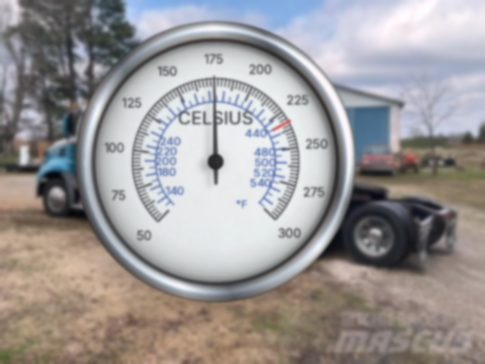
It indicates **175** °C
